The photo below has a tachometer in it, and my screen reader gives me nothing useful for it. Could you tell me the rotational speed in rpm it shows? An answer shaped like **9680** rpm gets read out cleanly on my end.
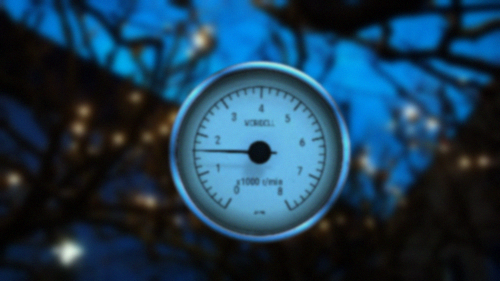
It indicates **1600** rpm
